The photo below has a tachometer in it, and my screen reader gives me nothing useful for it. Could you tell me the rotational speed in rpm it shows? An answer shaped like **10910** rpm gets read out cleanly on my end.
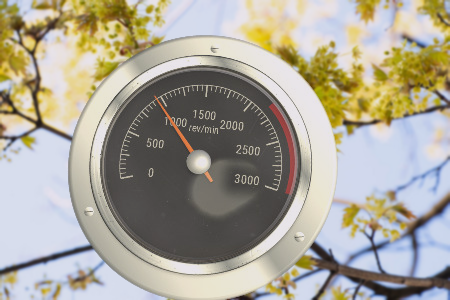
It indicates **950** rpm
